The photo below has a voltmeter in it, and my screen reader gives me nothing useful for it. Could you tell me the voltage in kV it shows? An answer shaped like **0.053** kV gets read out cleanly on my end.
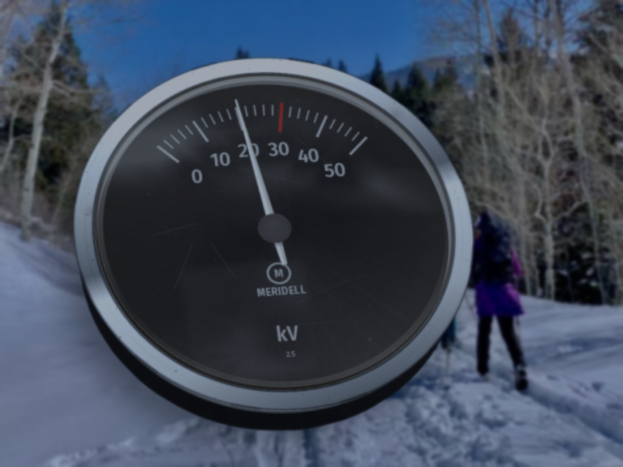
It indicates **20** kV
